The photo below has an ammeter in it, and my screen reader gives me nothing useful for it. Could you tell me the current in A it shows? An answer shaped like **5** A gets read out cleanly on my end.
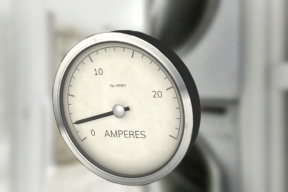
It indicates **2** A
